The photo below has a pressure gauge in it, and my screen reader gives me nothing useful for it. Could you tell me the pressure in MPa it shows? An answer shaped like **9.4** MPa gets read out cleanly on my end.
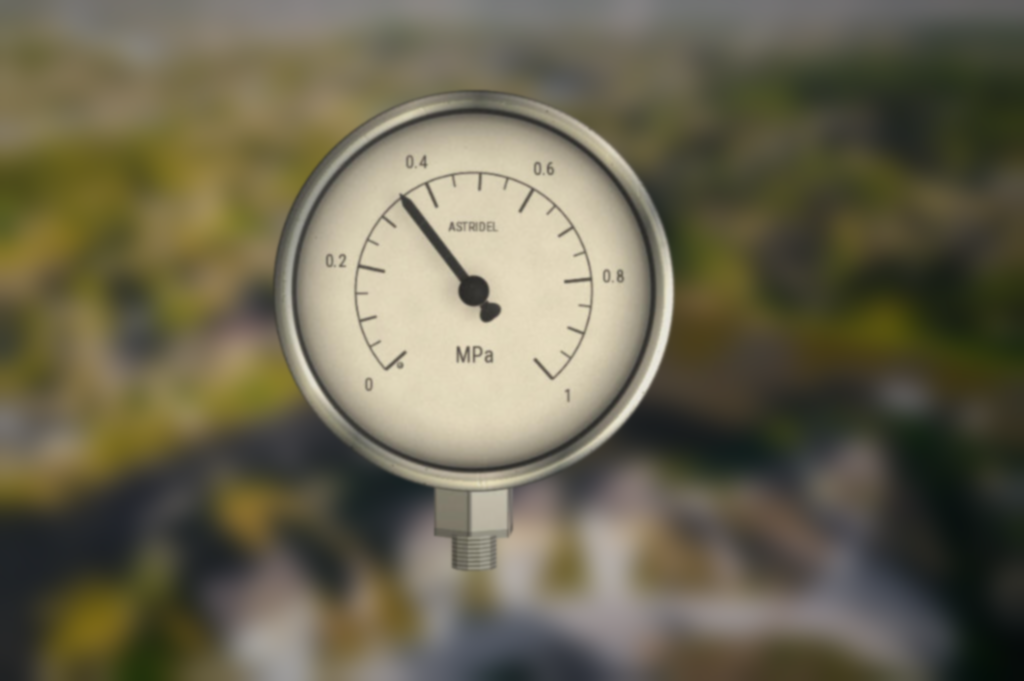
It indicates **0.35** MPa
